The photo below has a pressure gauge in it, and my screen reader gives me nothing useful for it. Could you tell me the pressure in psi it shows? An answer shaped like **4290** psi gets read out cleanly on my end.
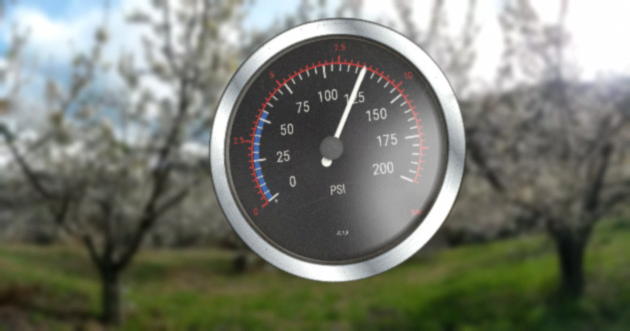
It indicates **125** psi
